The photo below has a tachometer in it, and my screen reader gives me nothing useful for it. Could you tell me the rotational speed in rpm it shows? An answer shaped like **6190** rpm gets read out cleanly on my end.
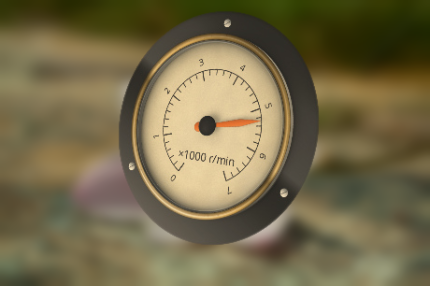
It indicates **5300** rpm
